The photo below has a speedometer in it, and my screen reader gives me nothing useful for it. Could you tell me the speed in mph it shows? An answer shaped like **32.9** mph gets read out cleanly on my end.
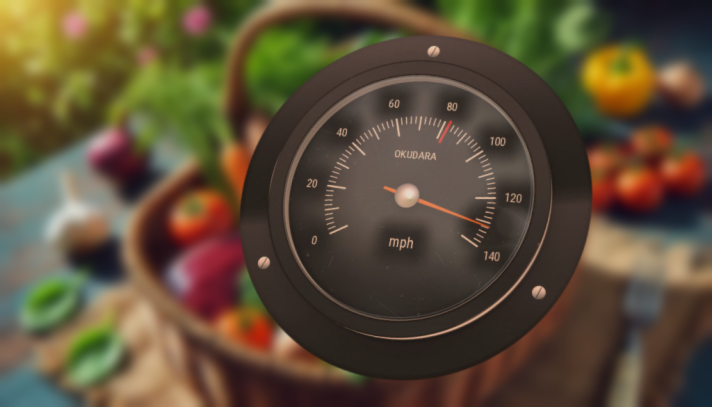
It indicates **132** mph
